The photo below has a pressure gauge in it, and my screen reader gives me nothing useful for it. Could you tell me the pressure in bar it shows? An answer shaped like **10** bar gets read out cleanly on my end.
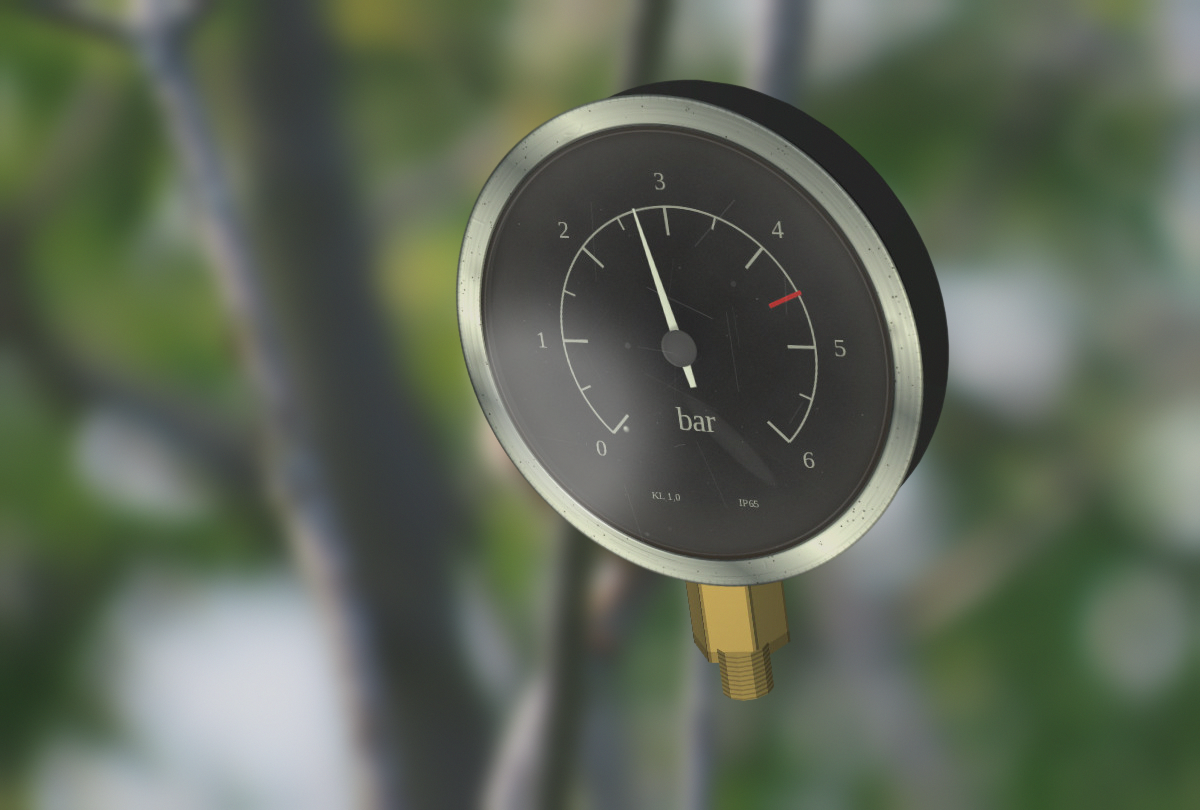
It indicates **2.75** bar
